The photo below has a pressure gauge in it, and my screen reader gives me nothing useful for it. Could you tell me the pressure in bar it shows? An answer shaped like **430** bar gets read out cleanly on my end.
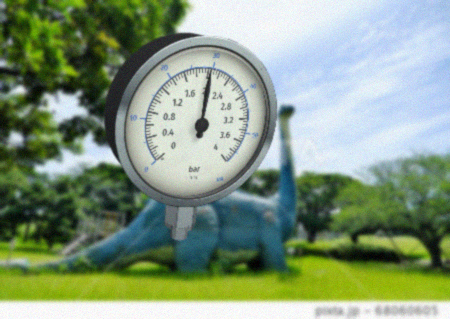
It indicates **2** bar
